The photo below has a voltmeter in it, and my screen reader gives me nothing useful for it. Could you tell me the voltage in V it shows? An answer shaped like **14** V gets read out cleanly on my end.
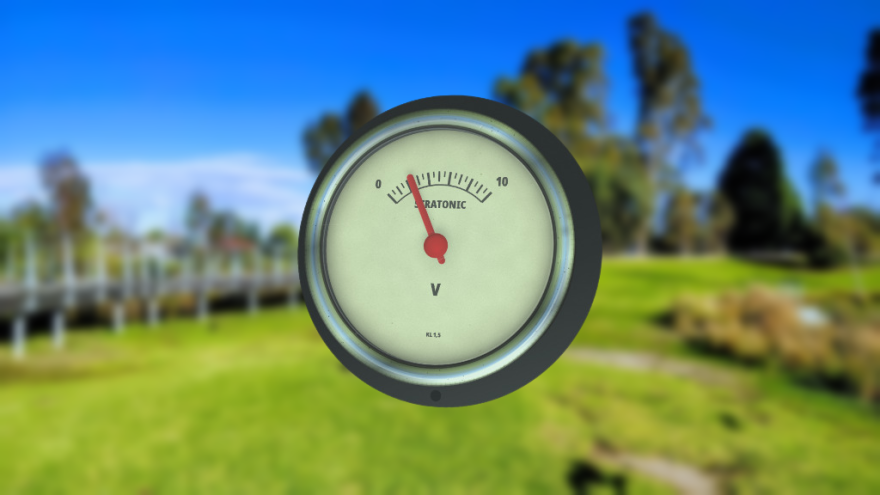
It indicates **2.5** V
